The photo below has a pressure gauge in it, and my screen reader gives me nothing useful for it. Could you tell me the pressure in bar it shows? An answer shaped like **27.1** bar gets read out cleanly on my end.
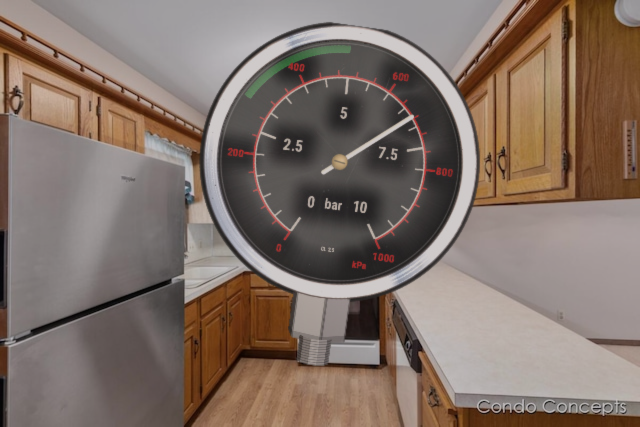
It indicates **6.75** bar
